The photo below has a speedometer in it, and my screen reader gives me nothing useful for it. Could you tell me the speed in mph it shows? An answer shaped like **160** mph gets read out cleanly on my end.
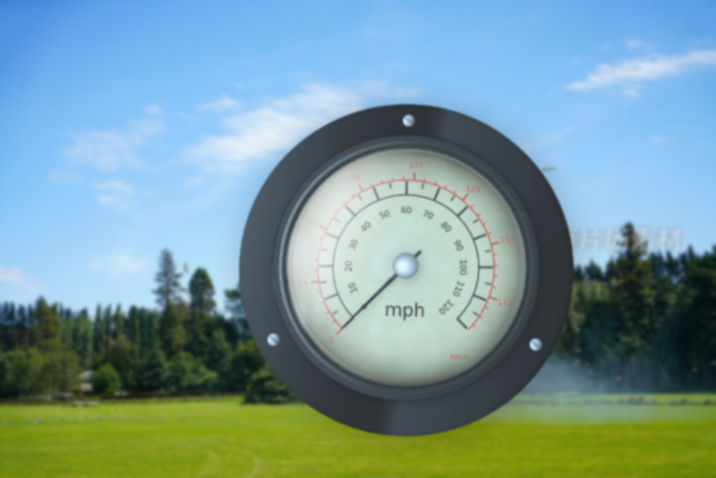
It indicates **0** mph
